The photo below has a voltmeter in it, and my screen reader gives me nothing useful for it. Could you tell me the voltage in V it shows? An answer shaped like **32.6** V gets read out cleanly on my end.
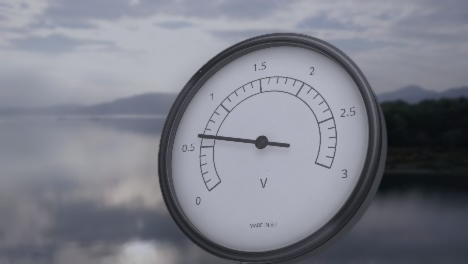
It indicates **0.6** V
